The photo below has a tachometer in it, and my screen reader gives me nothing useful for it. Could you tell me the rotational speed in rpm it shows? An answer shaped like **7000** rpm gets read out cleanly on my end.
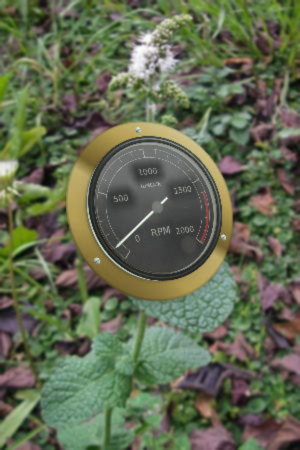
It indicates **100** rpm
